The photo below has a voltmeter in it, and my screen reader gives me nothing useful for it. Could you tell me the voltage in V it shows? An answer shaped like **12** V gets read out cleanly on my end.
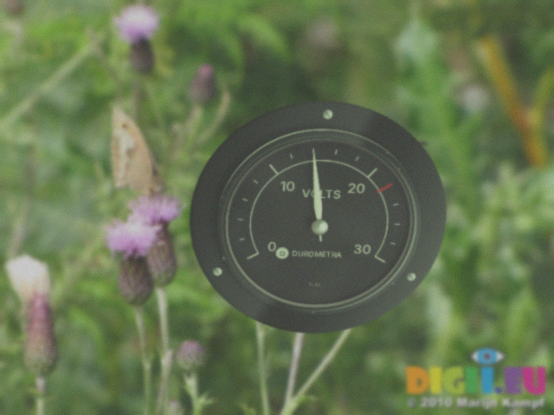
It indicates **14** V
